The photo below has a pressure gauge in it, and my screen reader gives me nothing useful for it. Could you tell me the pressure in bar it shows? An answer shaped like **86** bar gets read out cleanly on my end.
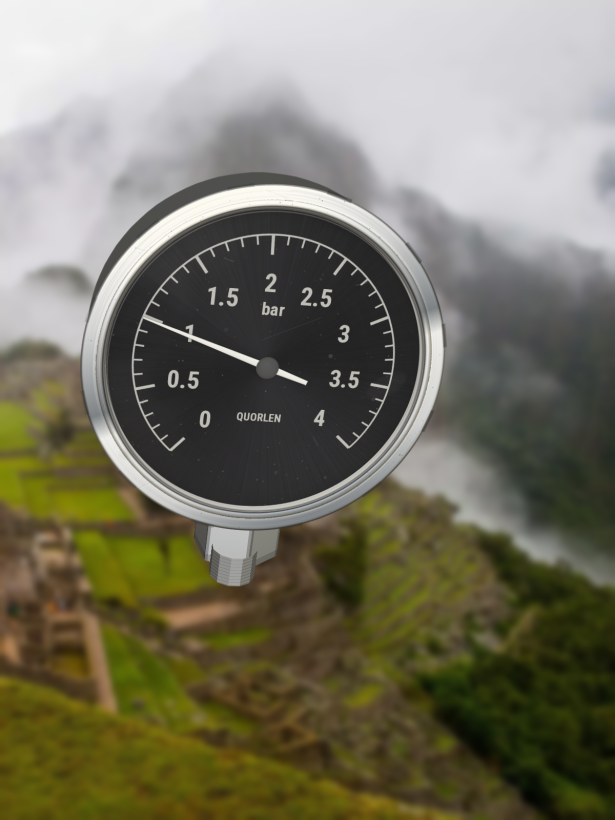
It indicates **1** bar
